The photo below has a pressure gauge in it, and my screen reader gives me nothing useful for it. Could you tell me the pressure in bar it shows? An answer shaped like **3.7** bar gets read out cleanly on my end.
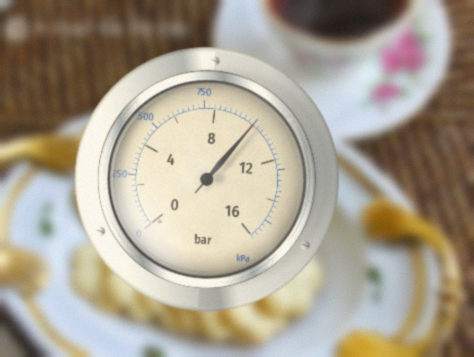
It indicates **10** bar
